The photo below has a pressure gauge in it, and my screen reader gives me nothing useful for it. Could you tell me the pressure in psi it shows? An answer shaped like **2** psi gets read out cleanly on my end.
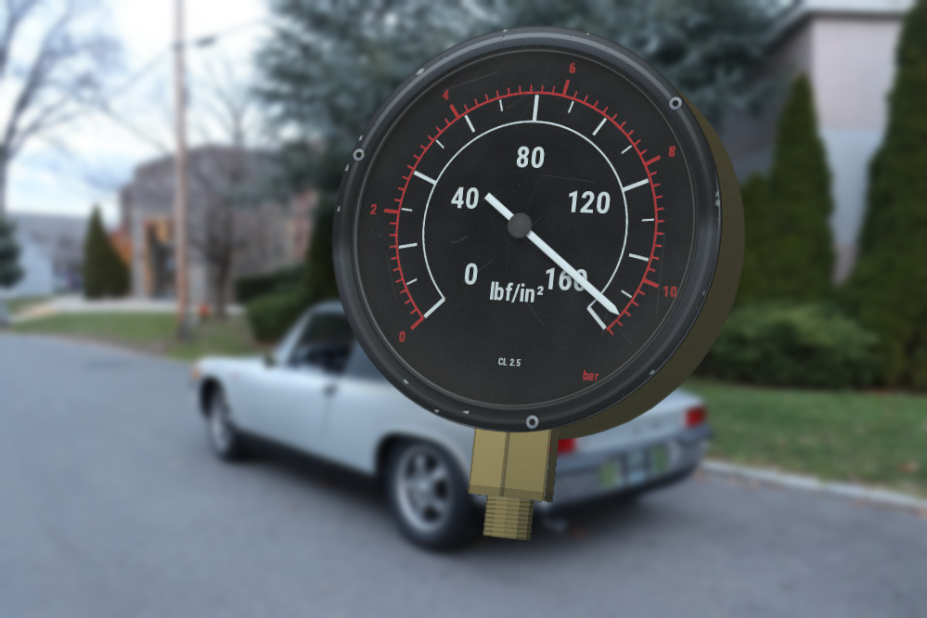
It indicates **155** psi
